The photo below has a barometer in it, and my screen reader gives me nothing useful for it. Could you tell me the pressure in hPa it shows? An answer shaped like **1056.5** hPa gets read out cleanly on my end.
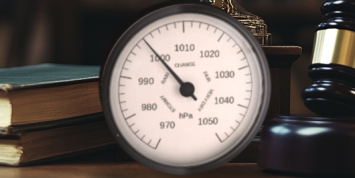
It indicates **1000** hPa
